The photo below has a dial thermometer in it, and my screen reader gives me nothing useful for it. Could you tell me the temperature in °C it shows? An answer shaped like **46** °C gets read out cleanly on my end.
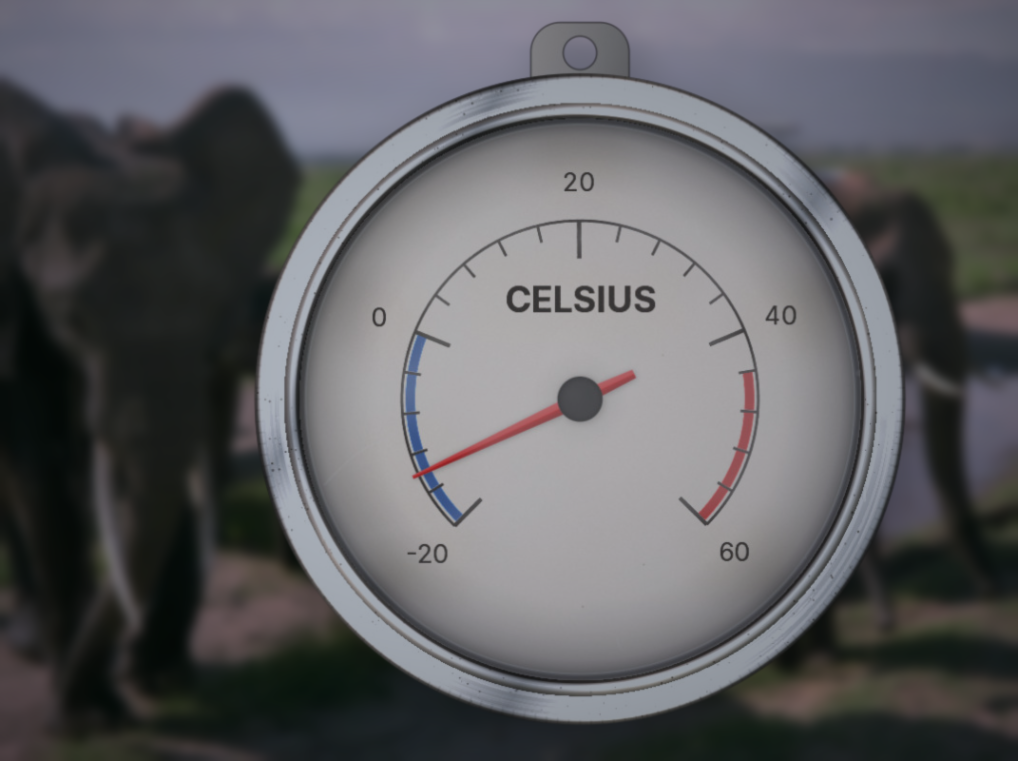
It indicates **-14** °C
